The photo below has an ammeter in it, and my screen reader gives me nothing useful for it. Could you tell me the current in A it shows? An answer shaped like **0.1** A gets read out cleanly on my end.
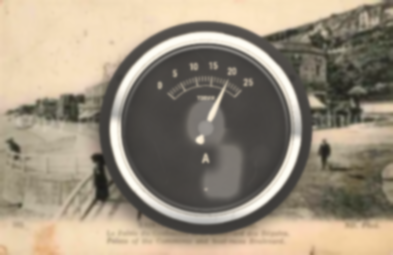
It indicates **20** A
